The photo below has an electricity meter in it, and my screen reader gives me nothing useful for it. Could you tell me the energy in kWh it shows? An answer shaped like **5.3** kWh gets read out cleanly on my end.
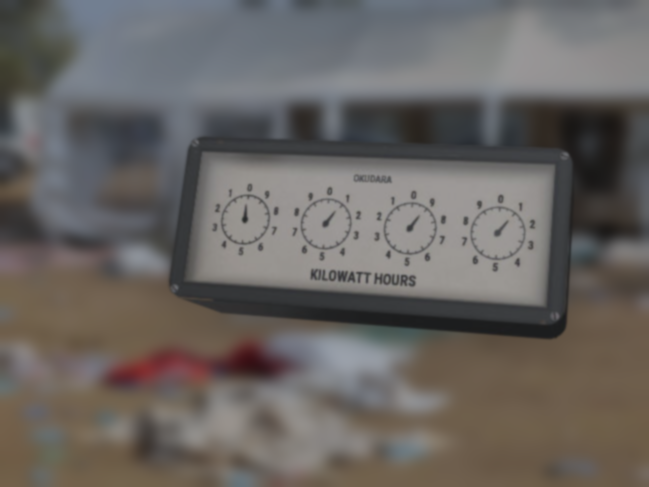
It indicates **91** kWh
